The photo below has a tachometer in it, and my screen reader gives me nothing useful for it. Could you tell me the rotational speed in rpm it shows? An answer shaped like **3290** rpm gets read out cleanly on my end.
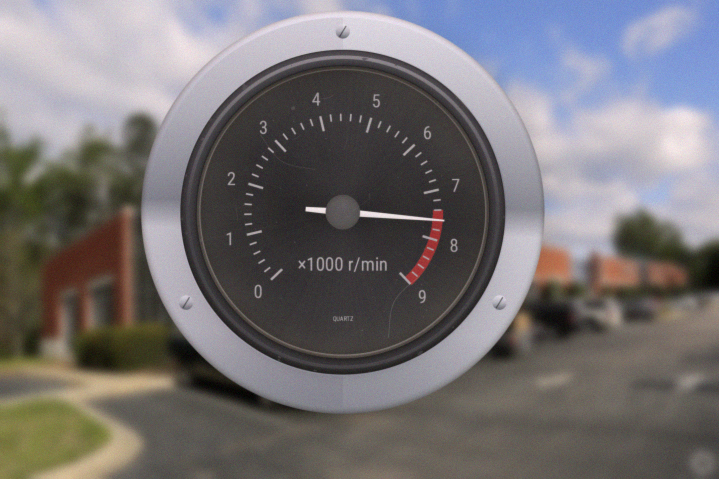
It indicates **7600** rpm
